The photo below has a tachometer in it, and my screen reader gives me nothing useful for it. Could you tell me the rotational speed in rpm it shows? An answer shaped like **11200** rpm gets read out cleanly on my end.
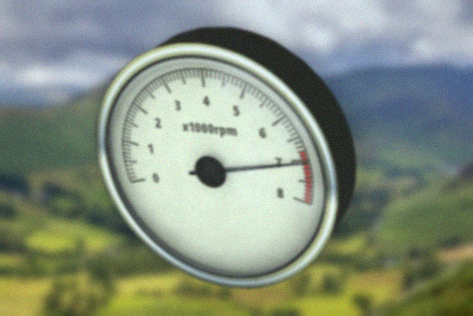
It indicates **7000** rpm
